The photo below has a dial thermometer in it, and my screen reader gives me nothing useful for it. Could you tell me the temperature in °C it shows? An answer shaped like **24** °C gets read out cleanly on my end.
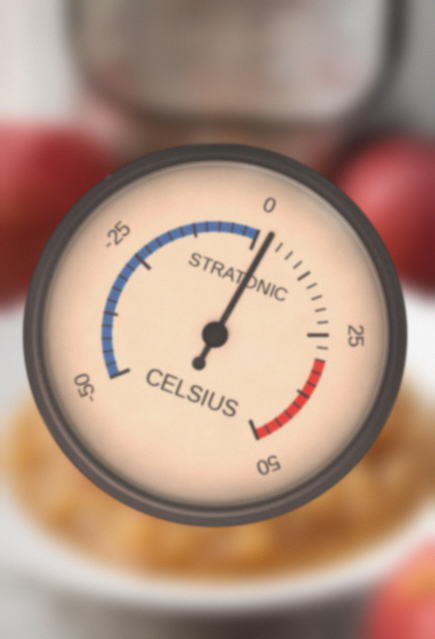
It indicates **2.5** °C
